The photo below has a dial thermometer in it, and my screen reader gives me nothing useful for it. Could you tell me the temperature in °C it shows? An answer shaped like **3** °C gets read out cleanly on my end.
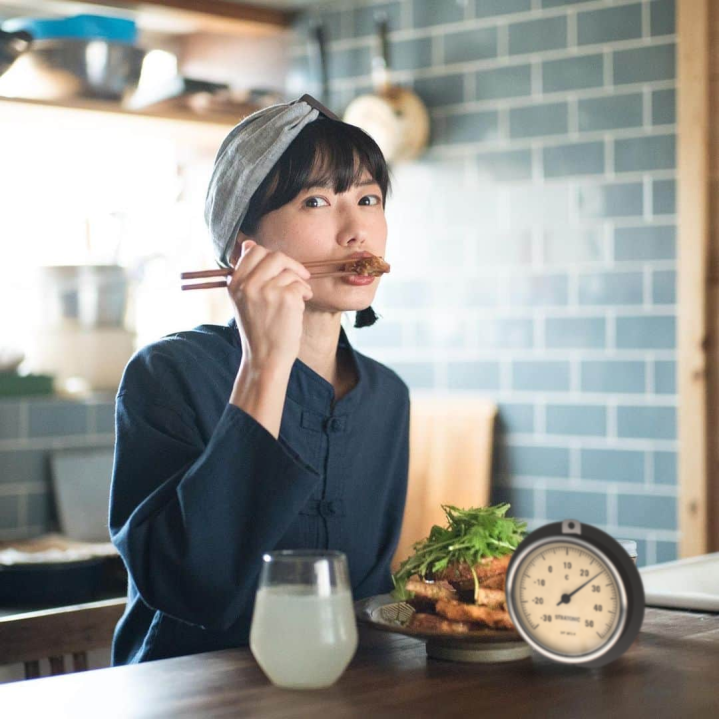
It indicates **25** °C
